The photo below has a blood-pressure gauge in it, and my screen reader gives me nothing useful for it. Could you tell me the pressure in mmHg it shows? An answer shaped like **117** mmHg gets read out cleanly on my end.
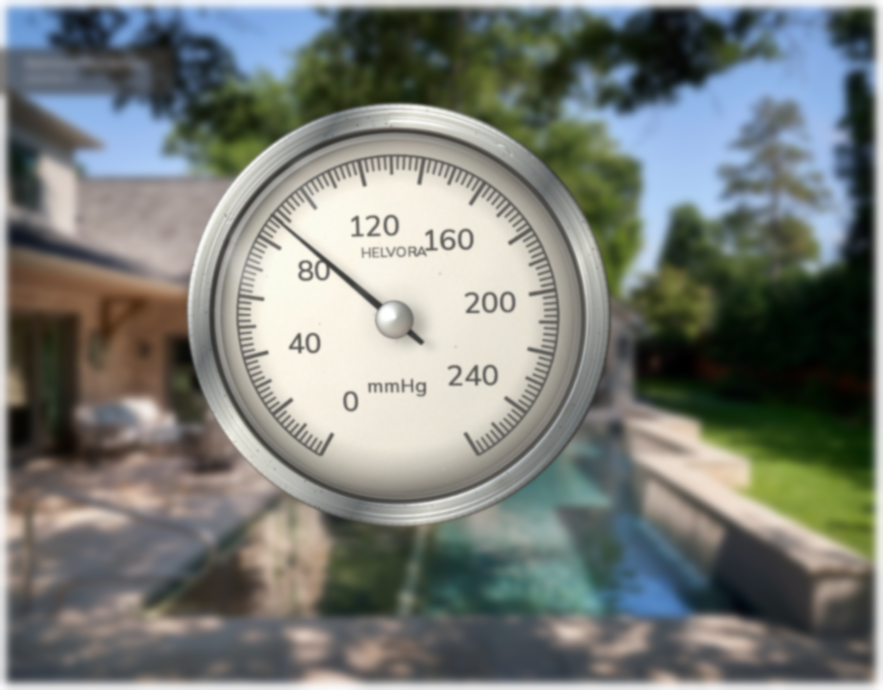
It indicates **88** mmHg
